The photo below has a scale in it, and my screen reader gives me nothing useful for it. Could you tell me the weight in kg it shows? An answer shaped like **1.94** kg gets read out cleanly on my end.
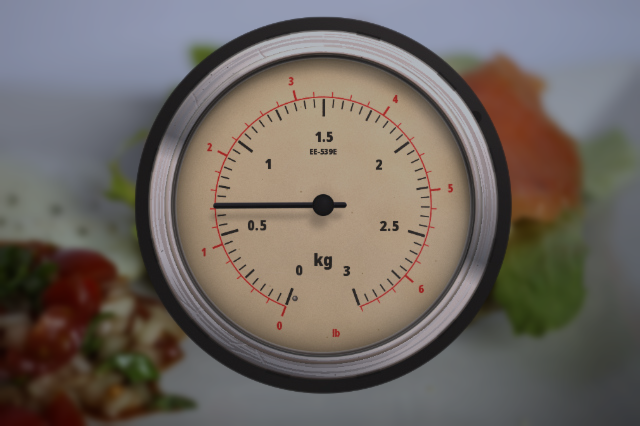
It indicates **0.65** kg
